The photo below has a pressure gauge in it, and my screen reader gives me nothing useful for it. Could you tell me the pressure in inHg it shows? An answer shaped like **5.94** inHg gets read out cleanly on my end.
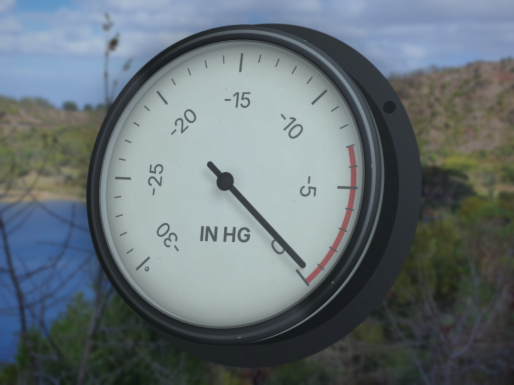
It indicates **-0.5** inHg
